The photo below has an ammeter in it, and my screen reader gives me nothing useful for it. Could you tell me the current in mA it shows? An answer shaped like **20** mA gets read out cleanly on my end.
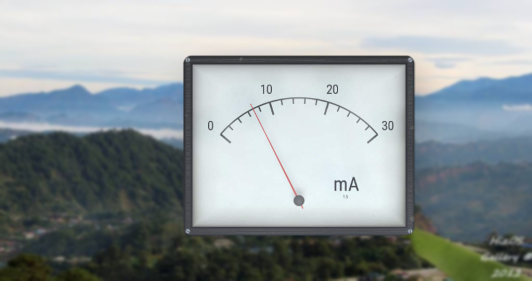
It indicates **7** mA
